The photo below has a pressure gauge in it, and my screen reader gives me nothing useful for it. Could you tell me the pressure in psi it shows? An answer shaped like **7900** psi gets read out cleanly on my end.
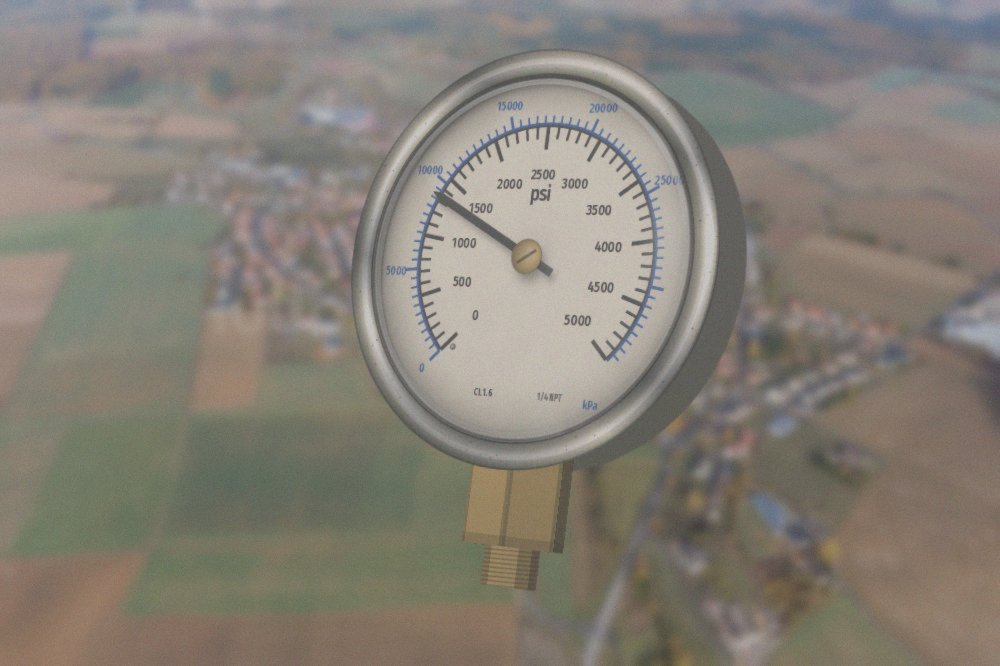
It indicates **1350** psi
